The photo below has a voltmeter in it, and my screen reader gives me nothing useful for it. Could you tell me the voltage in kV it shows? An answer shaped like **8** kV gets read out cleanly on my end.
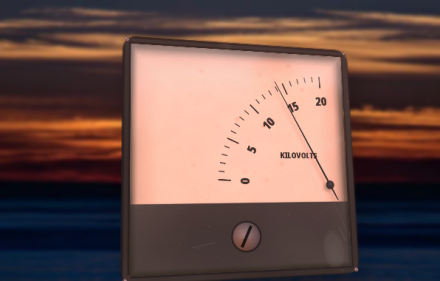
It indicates **14** kV
